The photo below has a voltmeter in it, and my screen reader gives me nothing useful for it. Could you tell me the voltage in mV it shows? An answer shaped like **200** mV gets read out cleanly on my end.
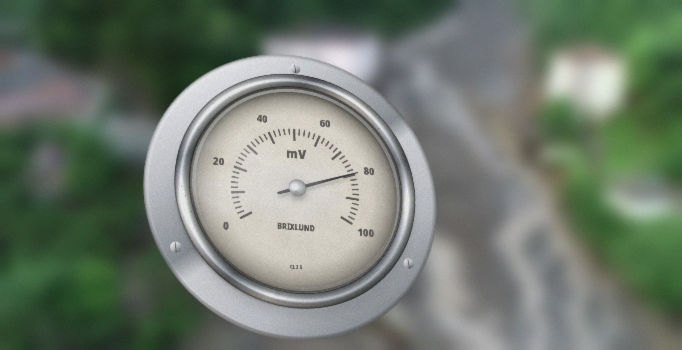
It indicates **80** mV
